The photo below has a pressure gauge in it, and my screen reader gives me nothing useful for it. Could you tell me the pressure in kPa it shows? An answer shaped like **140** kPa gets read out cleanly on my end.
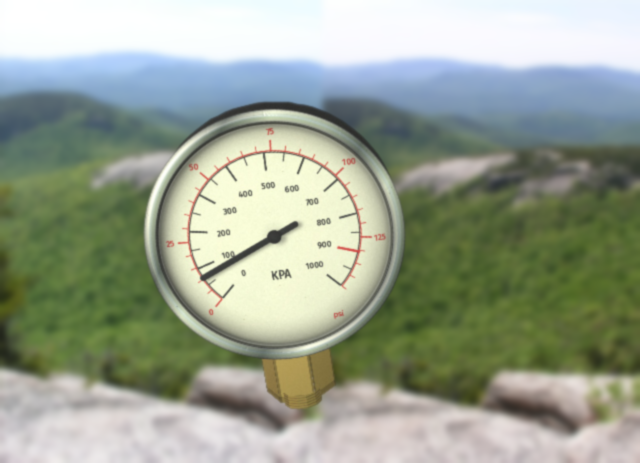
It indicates **75** kPa
